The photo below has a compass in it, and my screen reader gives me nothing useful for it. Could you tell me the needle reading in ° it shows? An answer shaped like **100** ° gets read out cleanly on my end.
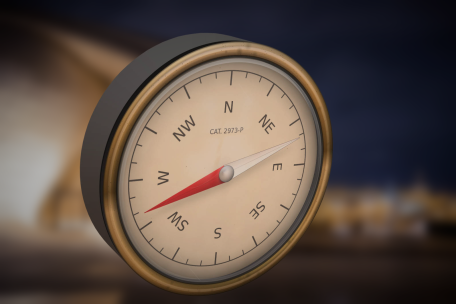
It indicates **250** °
